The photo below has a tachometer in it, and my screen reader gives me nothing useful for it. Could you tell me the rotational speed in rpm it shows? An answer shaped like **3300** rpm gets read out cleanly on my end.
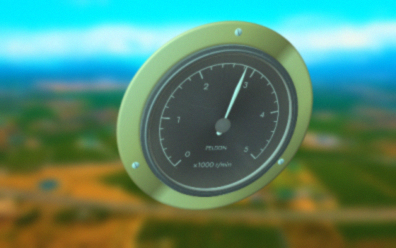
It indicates **2800** rpm
